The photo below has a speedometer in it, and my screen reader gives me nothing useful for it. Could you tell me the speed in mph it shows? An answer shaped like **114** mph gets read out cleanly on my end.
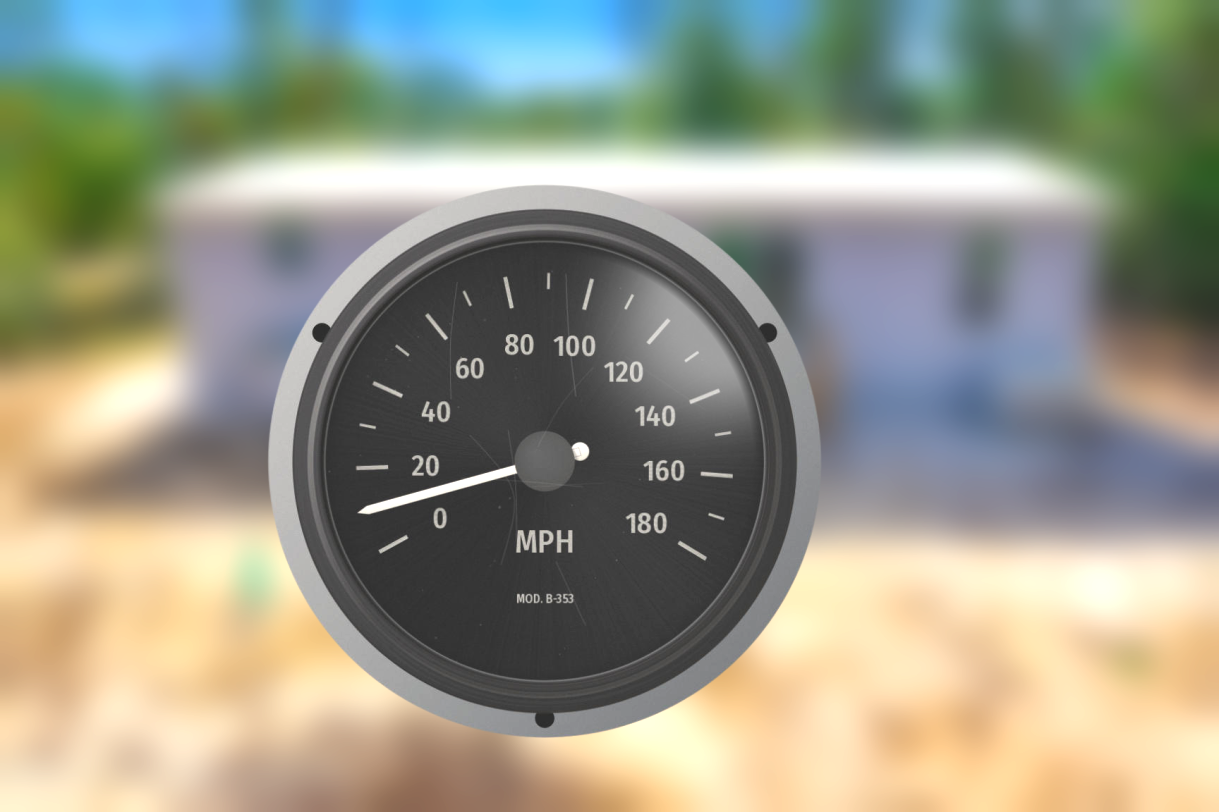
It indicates **10** mph
